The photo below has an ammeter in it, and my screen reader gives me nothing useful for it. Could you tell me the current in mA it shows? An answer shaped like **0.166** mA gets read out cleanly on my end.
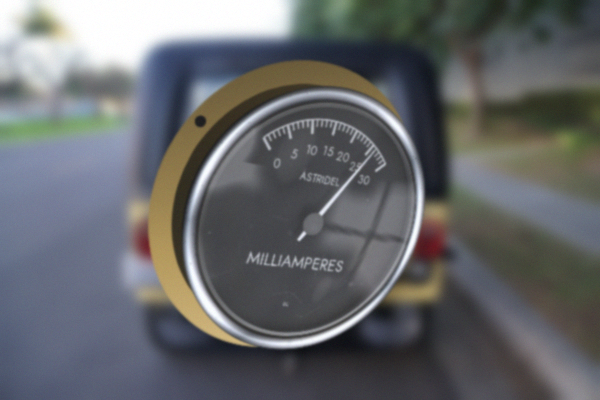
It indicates **25** mA
